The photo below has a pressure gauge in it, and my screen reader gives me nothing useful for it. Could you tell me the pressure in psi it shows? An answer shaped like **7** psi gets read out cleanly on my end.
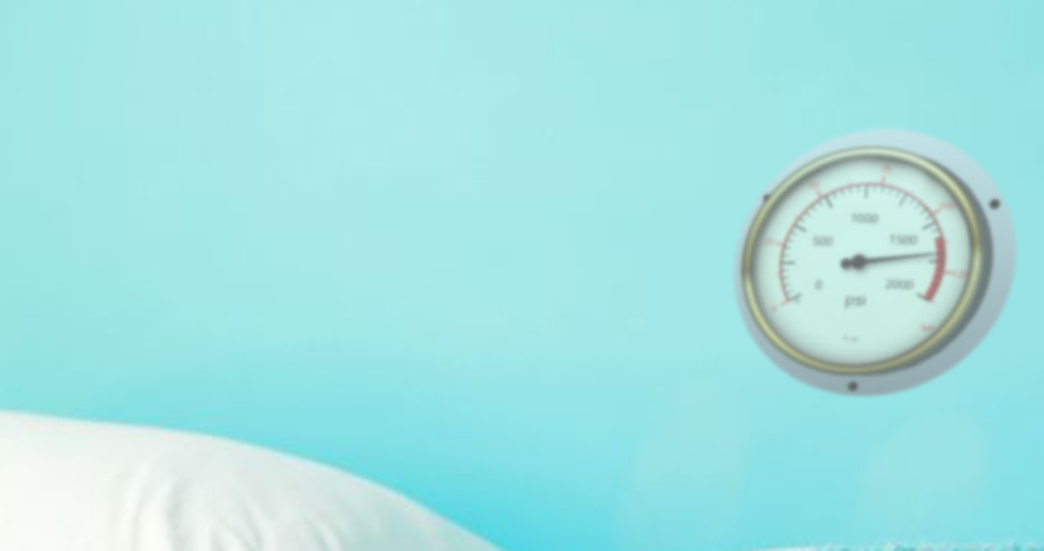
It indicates **1700** psi
